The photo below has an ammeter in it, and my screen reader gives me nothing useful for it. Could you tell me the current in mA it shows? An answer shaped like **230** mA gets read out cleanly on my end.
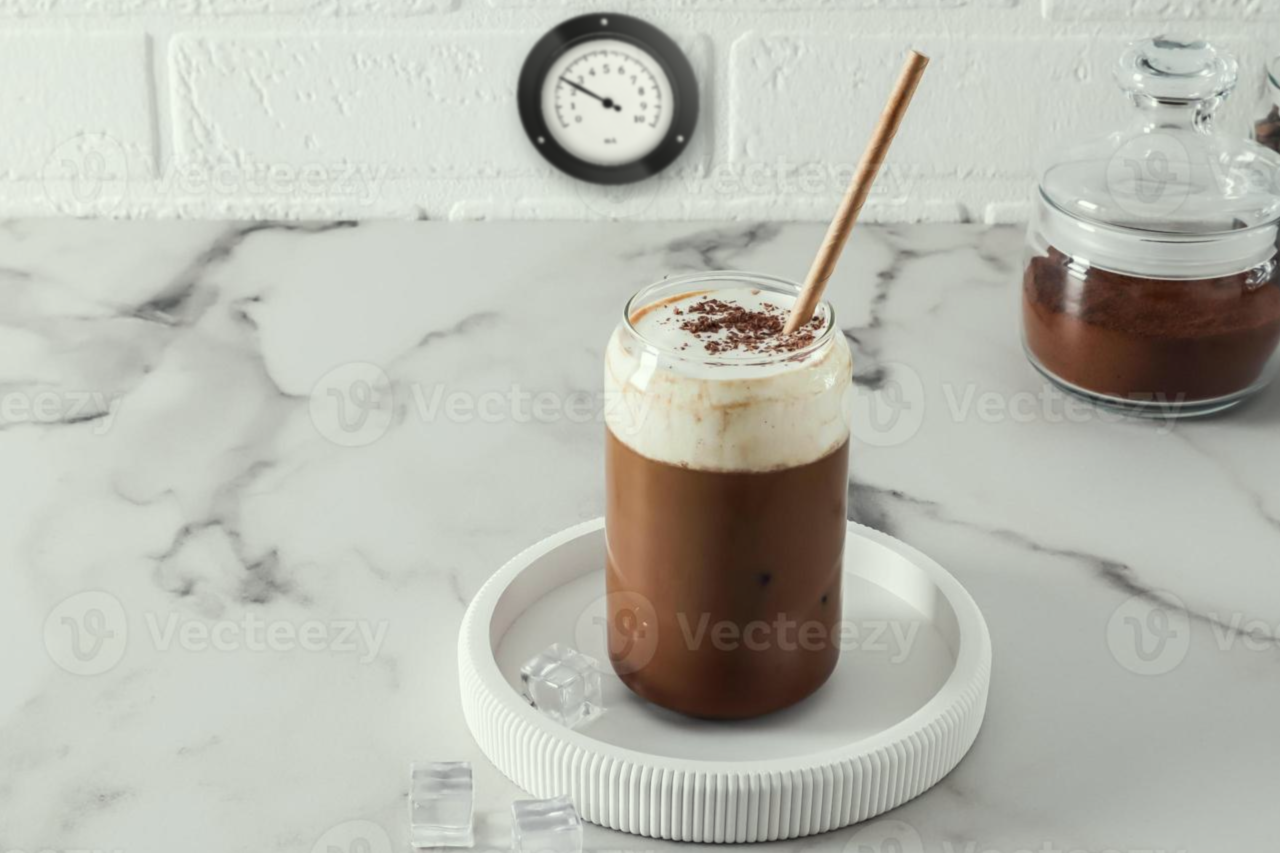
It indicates **2.5** mA
